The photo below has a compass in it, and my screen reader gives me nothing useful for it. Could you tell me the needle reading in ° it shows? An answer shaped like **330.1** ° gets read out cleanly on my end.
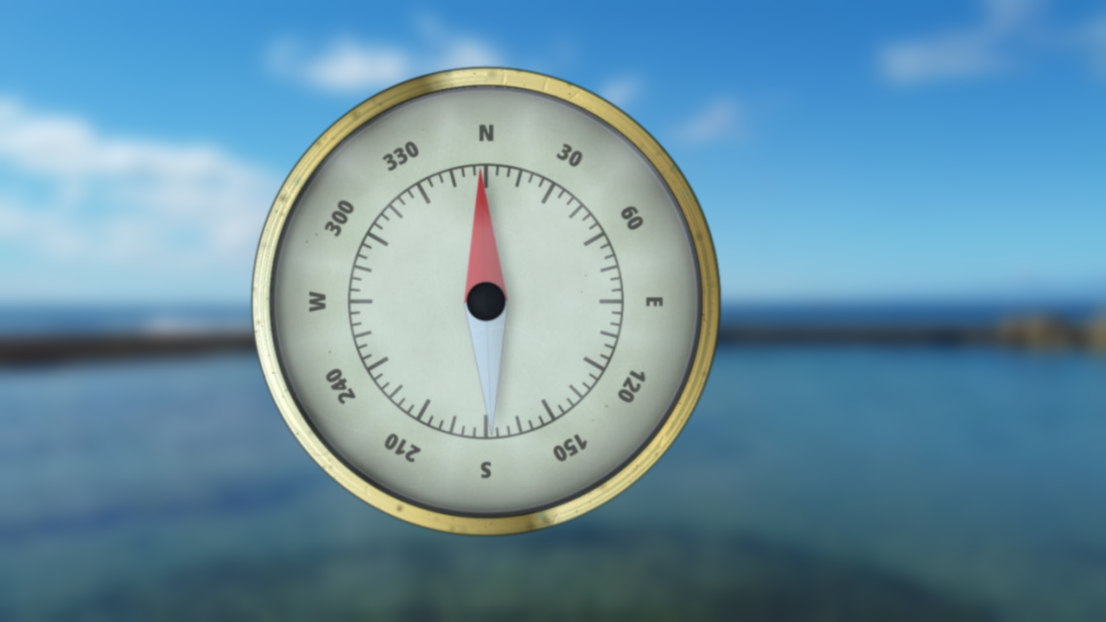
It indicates **357.5** °
